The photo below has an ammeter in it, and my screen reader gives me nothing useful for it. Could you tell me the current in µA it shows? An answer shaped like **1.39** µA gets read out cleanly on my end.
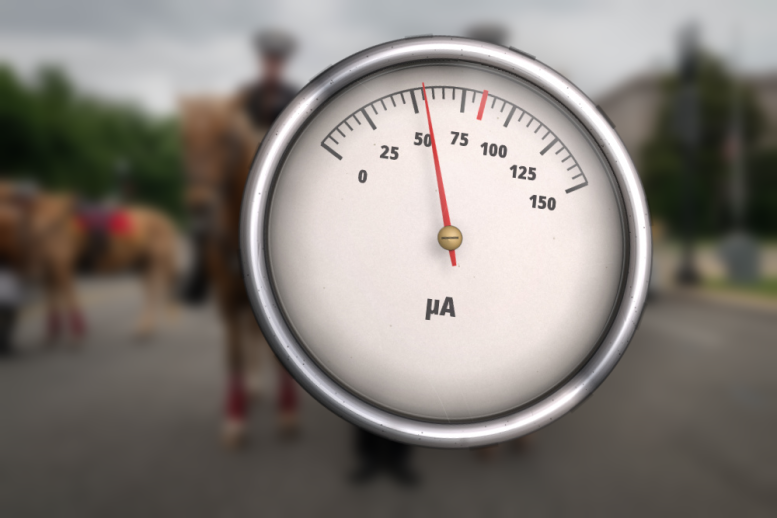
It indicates **55** µA
